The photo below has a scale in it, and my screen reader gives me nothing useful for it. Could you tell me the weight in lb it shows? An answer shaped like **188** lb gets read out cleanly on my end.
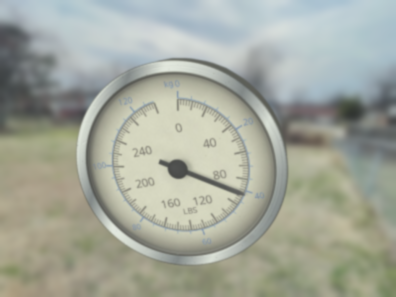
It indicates **90** lb
